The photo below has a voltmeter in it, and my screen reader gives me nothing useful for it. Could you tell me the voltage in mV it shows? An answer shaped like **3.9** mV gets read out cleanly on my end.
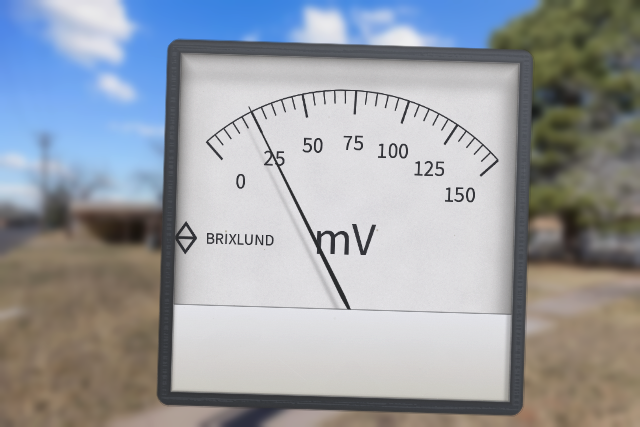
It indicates **25** mV
